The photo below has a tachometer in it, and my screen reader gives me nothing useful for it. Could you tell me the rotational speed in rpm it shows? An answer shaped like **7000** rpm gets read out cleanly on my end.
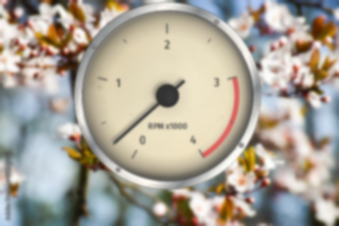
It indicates **250** rpm
